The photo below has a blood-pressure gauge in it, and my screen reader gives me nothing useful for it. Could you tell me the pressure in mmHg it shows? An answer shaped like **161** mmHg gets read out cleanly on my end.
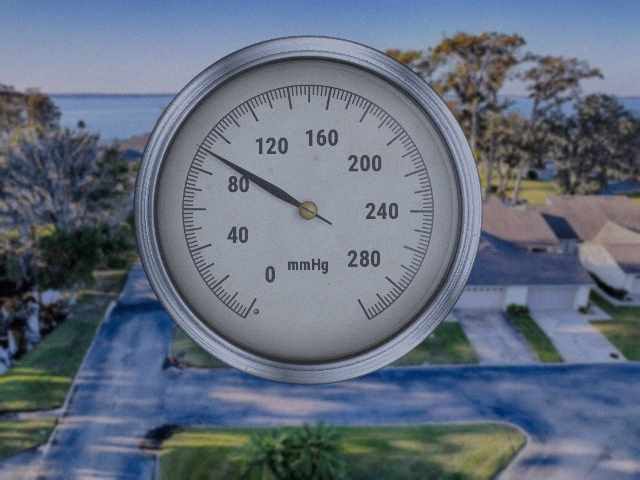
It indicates **90** mmHg
